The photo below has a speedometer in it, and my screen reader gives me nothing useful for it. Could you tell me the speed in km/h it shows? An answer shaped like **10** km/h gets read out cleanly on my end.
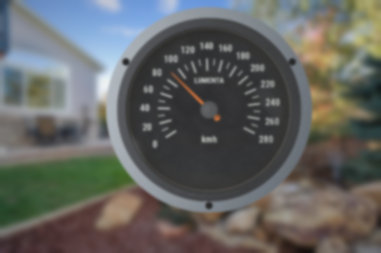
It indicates **90** km/h
